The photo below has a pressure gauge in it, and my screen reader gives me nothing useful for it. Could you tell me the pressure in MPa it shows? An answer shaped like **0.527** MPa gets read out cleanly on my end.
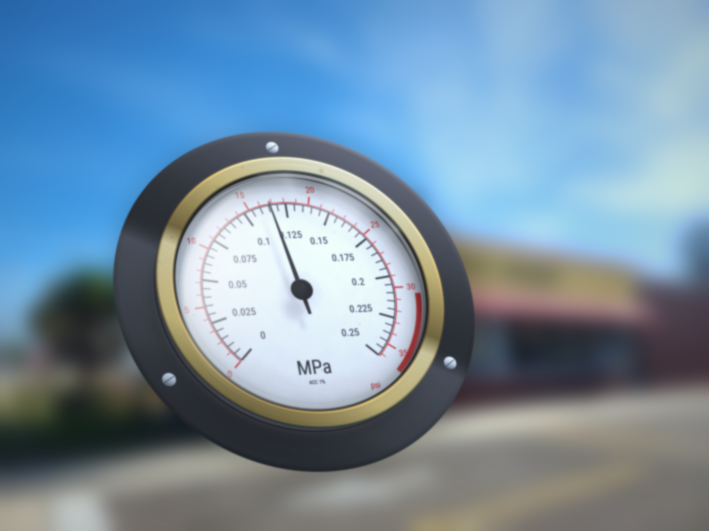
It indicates **0.115** MPa
